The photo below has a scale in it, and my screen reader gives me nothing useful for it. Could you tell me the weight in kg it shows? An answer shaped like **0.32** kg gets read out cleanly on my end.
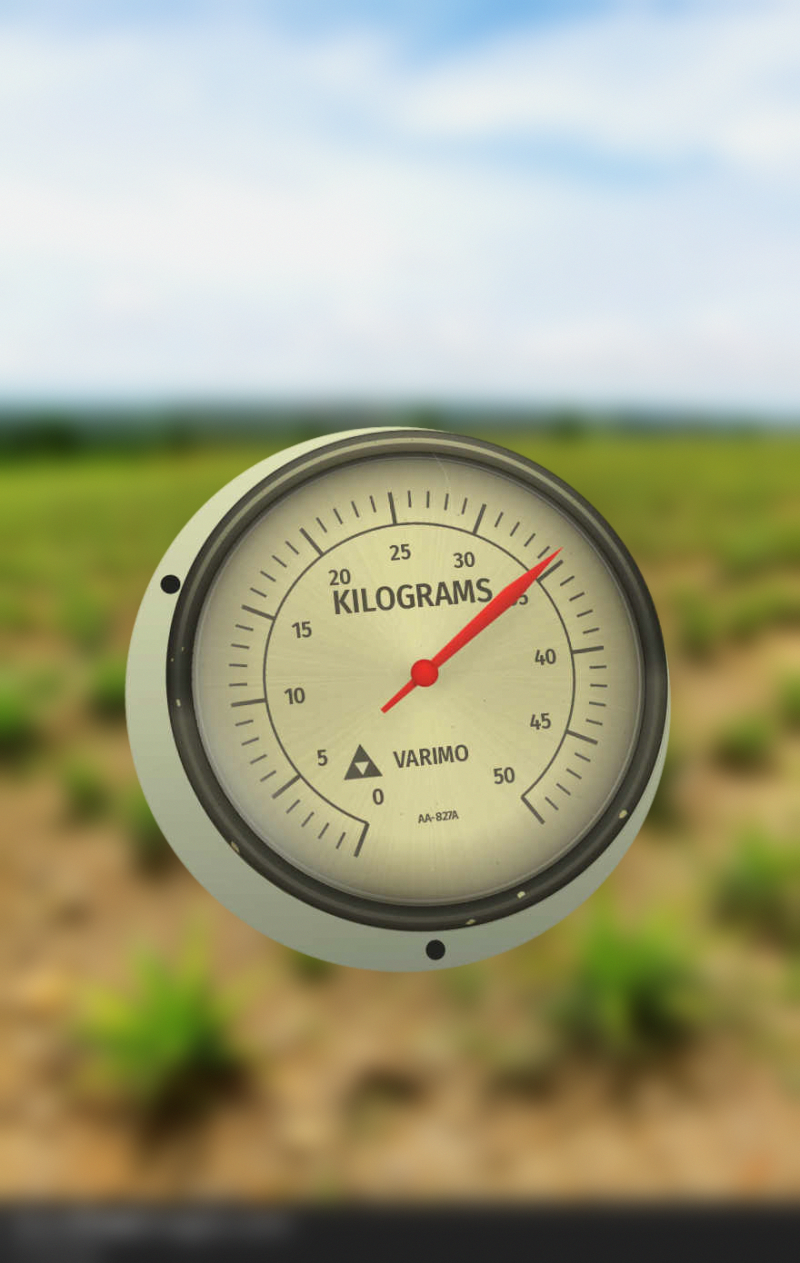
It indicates **34.5** kg
